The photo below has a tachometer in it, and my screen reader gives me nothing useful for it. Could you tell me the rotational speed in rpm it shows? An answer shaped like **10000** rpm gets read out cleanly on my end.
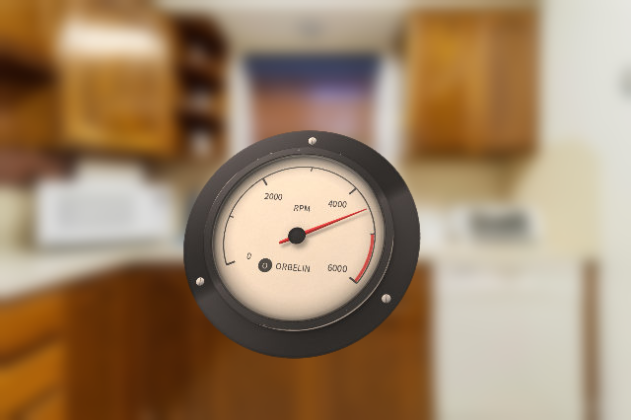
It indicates **4500** rpm
